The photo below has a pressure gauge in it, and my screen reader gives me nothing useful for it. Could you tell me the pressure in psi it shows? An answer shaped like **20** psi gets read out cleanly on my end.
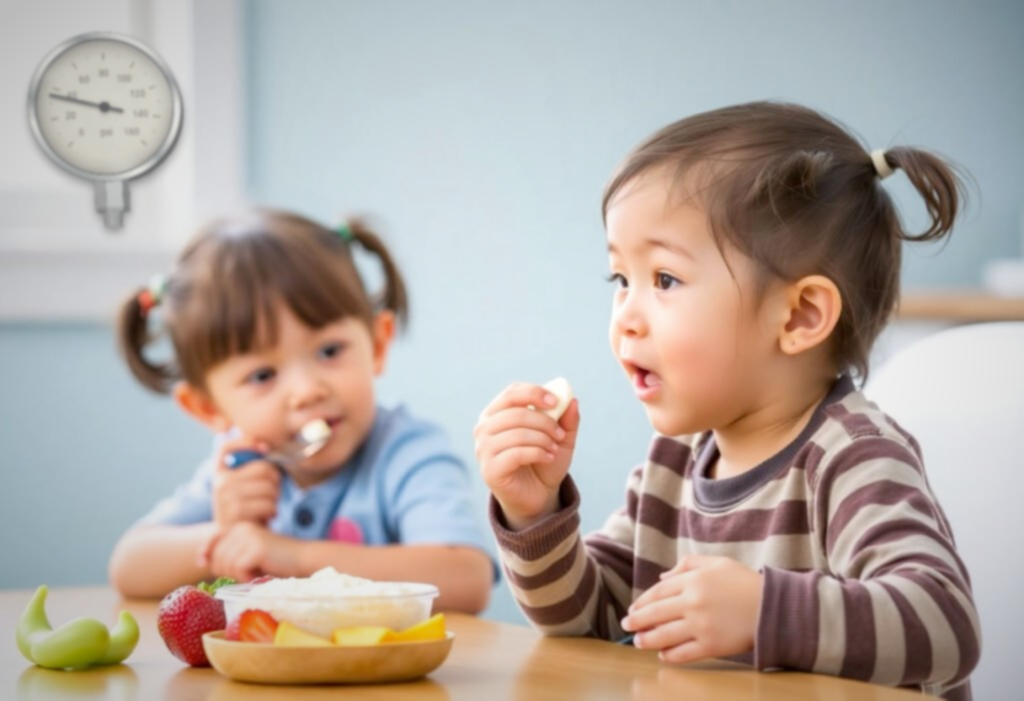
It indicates **35** psi
